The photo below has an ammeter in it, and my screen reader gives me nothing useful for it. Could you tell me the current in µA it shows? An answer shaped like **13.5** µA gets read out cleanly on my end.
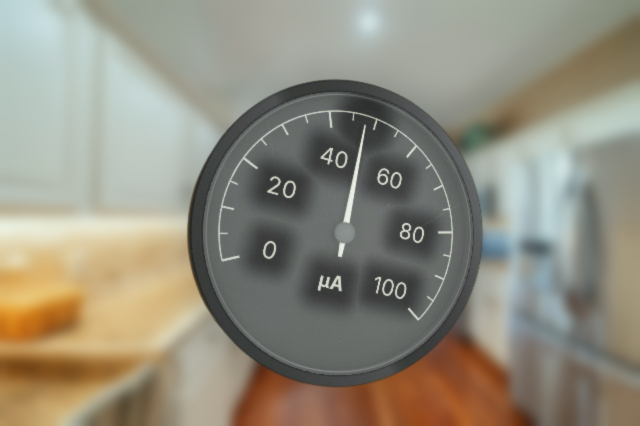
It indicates **47.5** µA
